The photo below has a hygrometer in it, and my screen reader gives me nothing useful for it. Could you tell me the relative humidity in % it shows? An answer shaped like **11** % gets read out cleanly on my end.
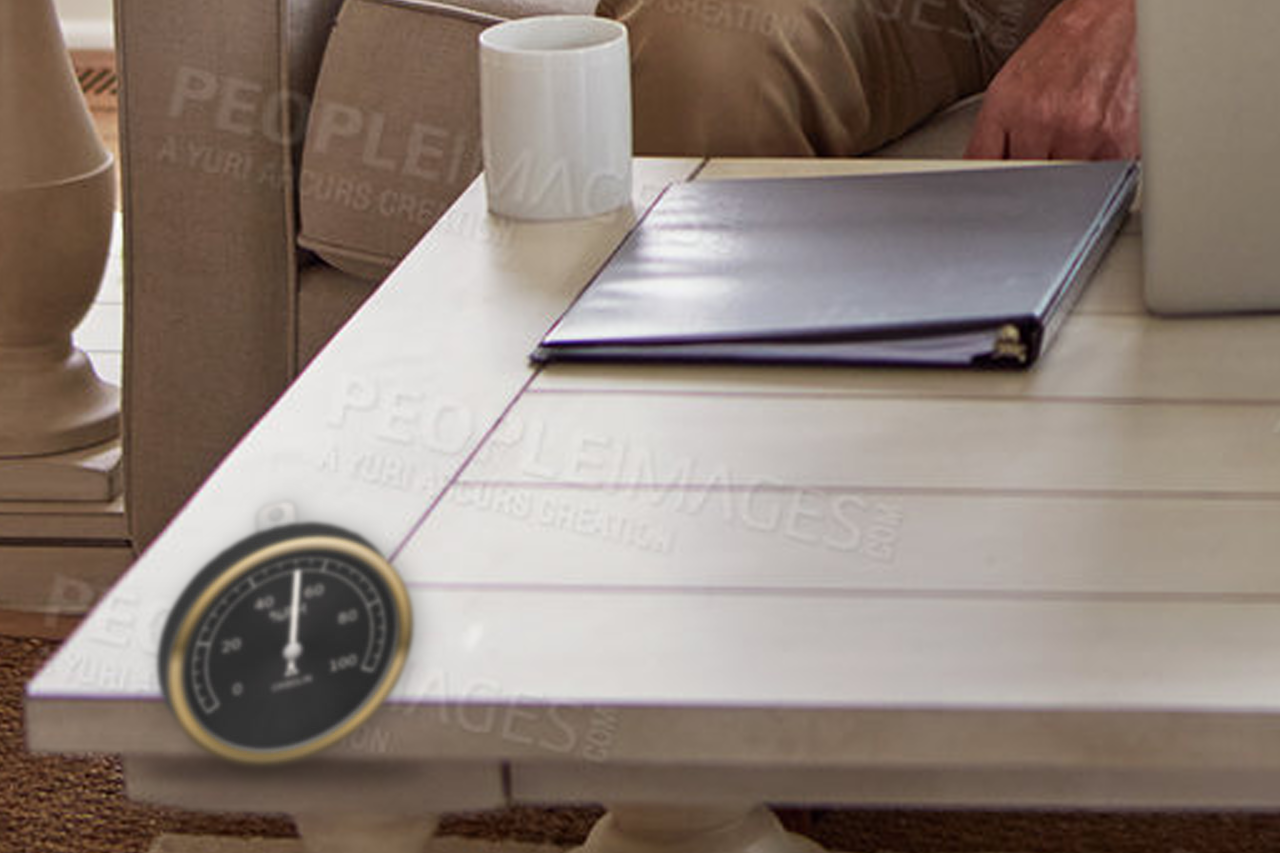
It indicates **52** %
